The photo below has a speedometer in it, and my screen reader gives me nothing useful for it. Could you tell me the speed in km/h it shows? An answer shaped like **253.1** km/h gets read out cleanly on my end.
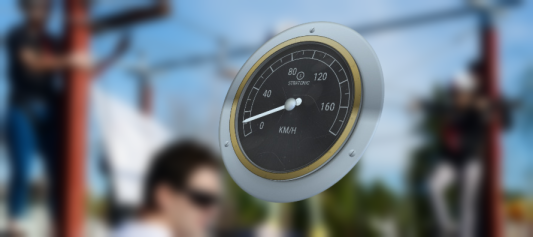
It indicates **10** km/h
